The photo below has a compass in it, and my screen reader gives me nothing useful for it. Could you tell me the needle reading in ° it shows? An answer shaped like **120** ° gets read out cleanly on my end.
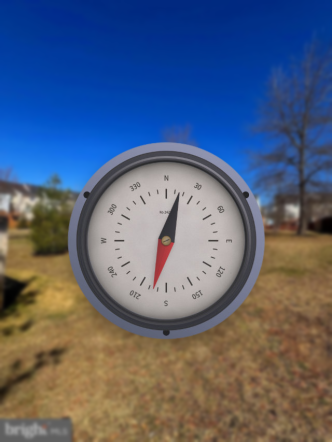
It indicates **195** °
